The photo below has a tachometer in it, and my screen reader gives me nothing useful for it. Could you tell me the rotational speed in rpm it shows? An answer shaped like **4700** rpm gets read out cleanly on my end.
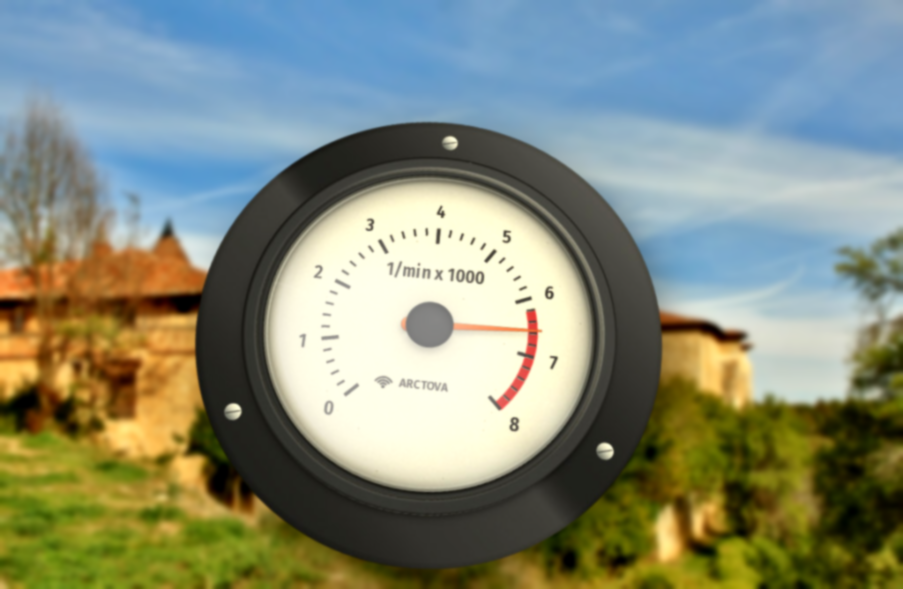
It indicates **6600** rpm
